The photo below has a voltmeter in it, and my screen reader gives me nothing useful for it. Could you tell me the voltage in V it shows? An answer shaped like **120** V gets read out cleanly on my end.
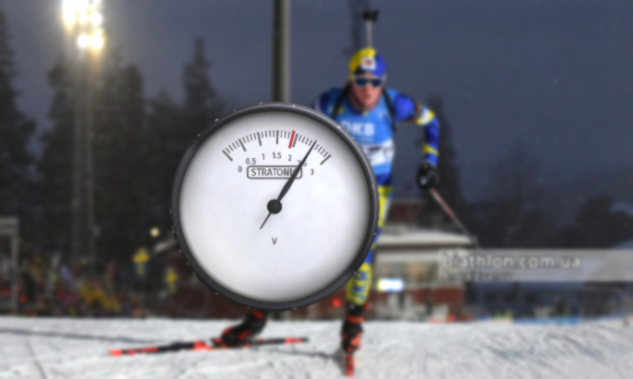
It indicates **2.5** V
